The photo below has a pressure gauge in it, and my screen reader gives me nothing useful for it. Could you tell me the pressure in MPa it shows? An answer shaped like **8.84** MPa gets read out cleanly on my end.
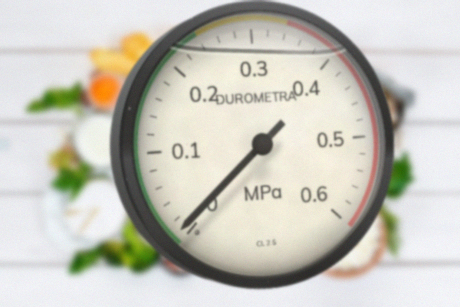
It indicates **0.01** MPa
